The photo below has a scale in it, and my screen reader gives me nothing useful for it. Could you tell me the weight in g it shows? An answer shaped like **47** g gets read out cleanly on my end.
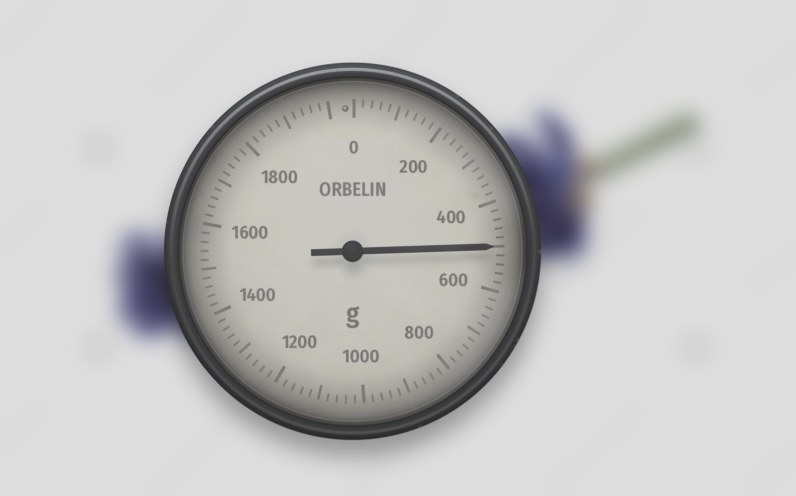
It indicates **500** g
